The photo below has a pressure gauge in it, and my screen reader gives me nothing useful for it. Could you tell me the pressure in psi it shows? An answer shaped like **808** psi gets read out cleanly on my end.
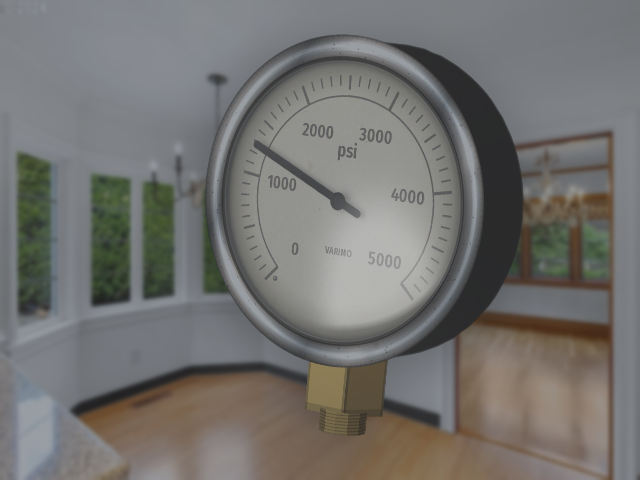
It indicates **1300** psi
